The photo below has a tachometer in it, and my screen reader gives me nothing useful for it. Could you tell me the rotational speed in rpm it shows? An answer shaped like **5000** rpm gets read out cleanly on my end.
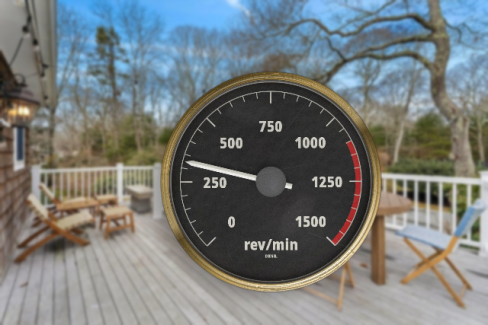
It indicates **325** rpm
